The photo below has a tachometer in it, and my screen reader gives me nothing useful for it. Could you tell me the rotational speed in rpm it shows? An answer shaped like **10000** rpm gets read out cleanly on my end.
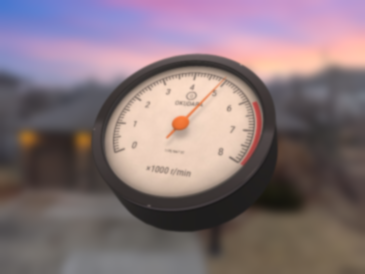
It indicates **5000** rpm
